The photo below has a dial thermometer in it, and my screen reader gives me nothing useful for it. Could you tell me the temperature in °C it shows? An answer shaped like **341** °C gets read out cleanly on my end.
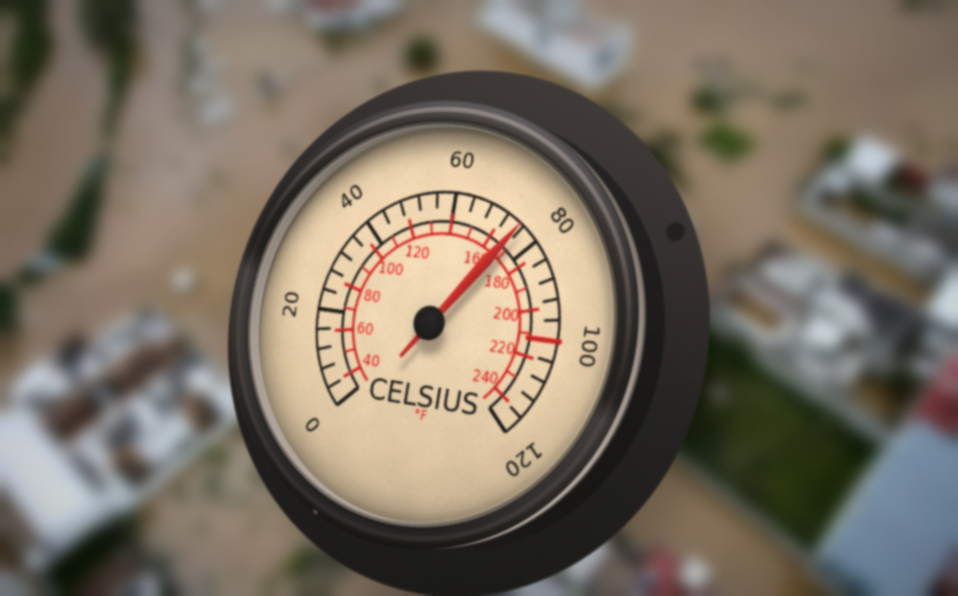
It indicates **76** °C
